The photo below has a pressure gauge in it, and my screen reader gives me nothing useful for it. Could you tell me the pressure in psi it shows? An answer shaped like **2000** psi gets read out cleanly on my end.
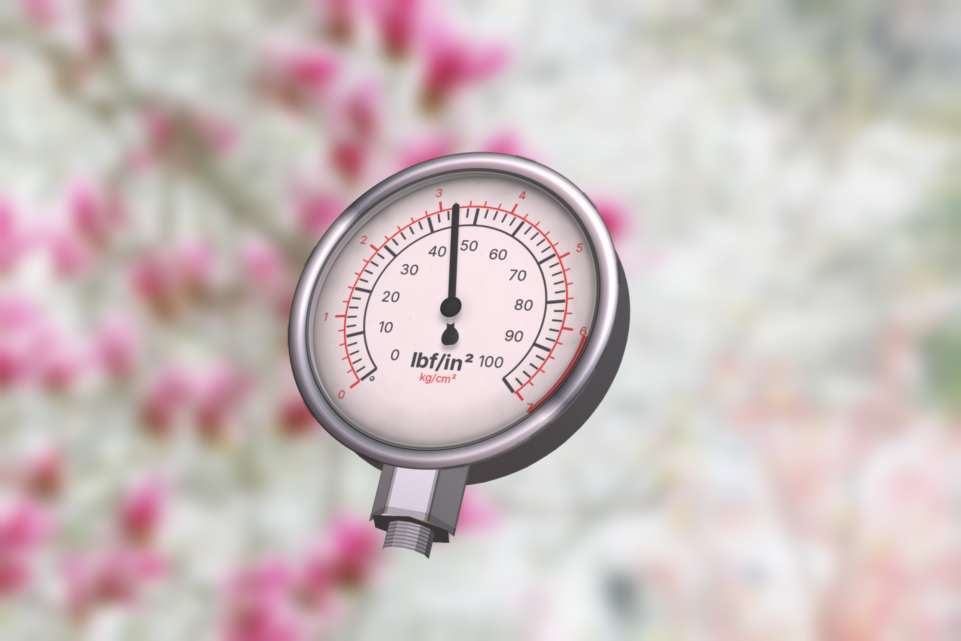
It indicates **46** psi
